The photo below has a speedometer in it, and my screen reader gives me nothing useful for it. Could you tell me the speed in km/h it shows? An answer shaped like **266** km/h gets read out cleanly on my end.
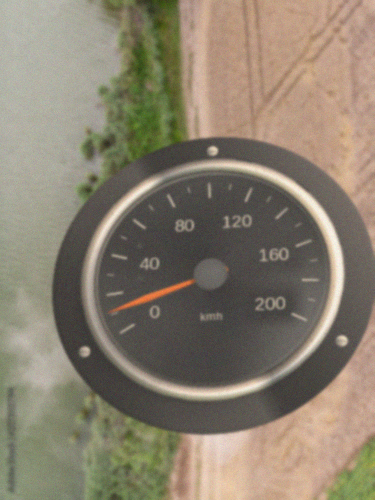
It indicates **10** km/h
